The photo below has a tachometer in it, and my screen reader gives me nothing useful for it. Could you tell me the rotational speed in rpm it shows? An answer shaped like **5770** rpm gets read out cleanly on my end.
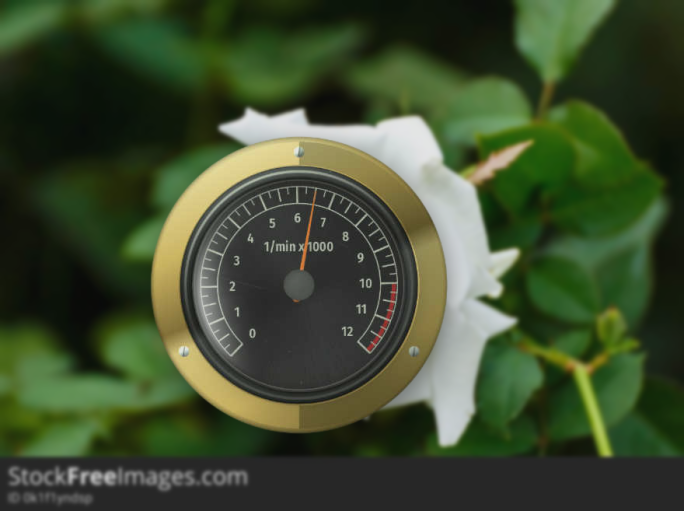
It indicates **6500** rpm
